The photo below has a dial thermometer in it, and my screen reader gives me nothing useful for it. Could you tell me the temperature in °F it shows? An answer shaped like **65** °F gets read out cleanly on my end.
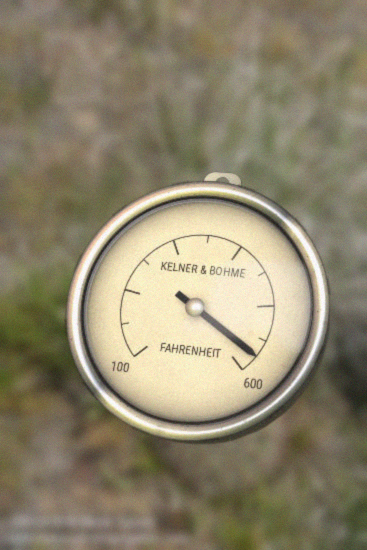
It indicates **575** °F
